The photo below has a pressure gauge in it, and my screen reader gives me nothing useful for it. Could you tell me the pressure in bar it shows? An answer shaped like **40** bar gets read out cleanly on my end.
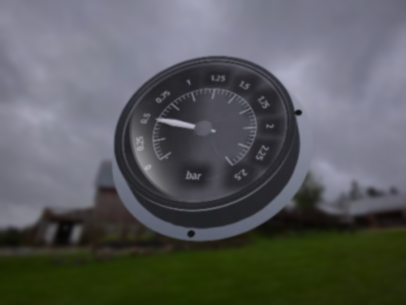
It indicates **0.5** bar
